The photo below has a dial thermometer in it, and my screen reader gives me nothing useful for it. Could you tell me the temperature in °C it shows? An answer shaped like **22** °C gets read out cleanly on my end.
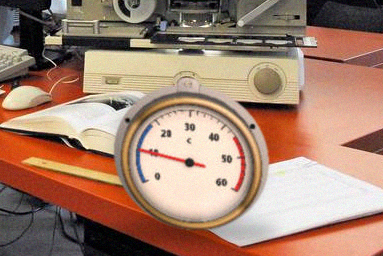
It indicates **10** °C
